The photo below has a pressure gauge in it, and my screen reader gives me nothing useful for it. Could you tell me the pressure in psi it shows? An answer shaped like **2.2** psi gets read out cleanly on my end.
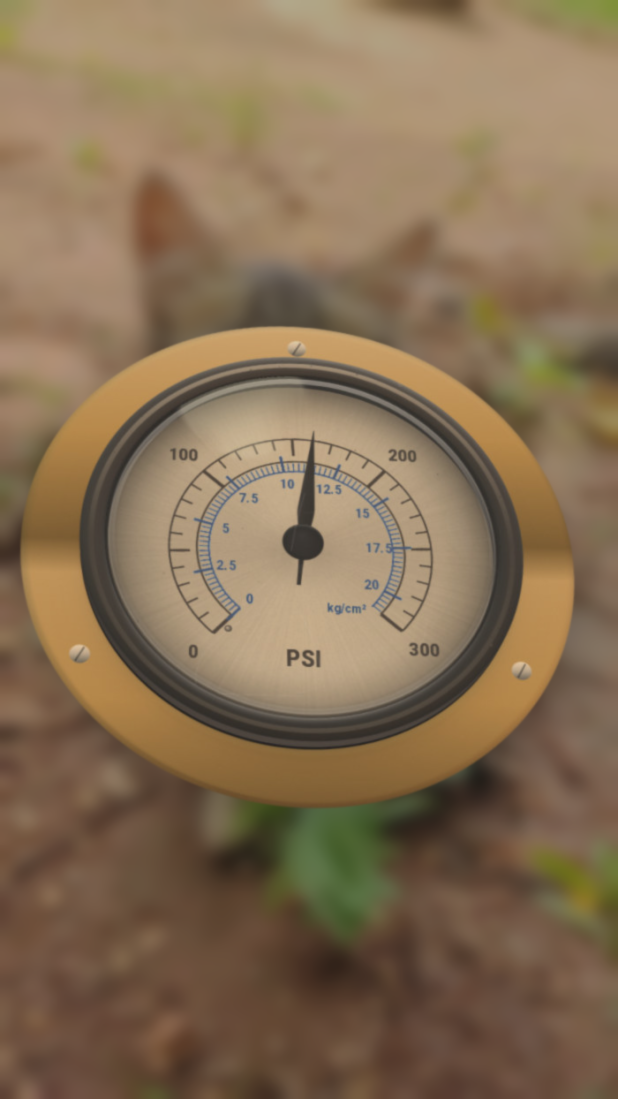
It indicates **160** psi
